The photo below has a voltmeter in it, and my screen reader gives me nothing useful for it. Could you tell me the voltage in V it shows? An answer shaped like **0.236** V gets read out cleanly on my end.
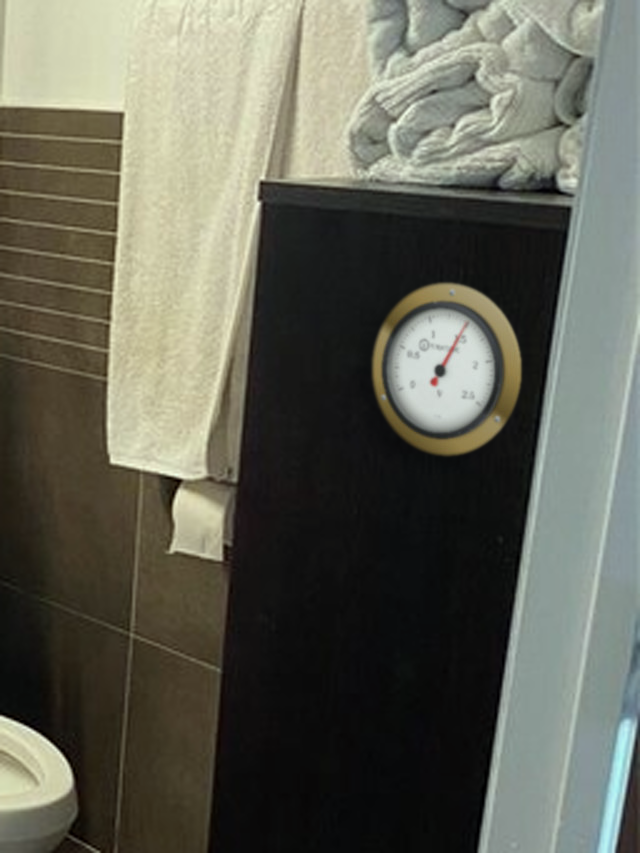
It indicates **1.5** V
